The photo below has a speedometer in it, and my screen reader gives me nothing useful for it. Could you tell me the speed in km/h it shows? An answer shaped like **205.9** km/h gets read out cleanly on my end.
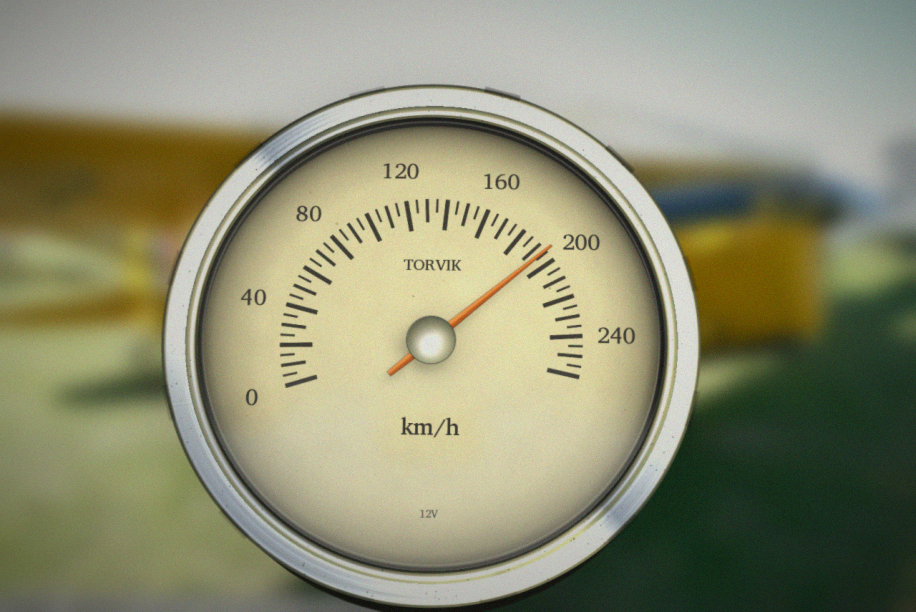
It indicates **195** km/h
